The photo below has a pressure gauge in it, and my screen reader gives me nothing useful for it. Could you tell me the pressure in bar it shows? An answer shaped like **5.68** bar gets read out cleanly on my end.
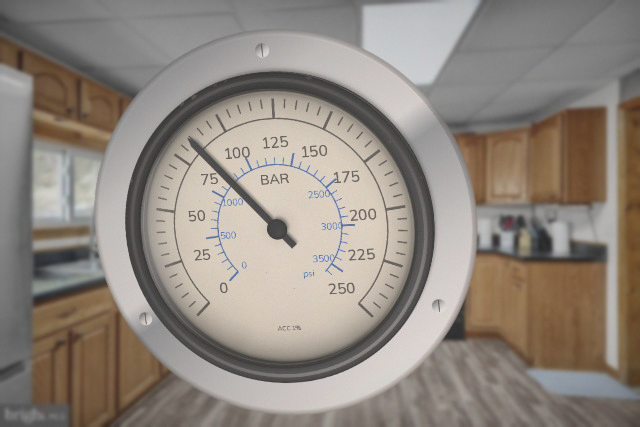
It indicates **85** bar
